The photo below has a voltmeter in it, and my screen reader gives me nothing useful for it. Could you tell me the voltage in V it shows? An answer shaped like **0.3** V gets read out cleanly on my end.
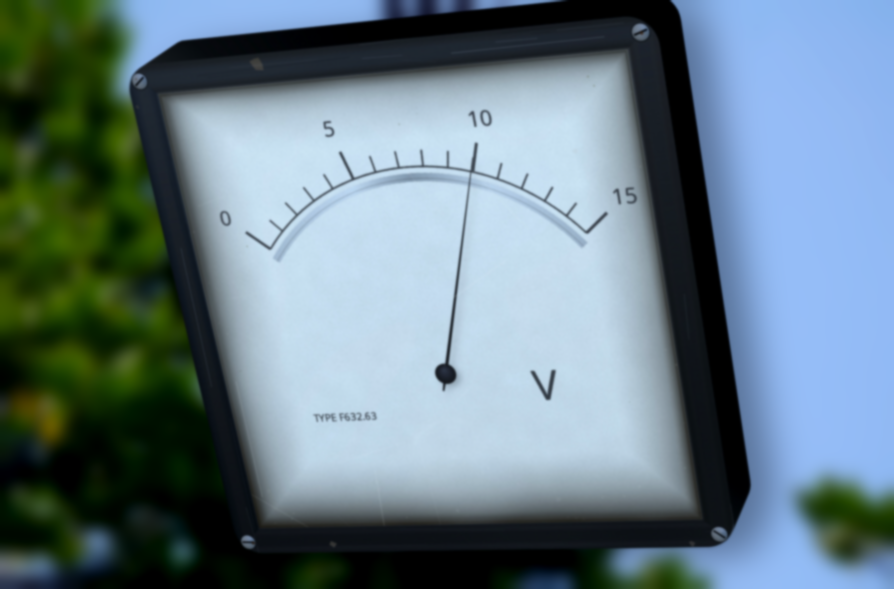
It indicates **10** V
